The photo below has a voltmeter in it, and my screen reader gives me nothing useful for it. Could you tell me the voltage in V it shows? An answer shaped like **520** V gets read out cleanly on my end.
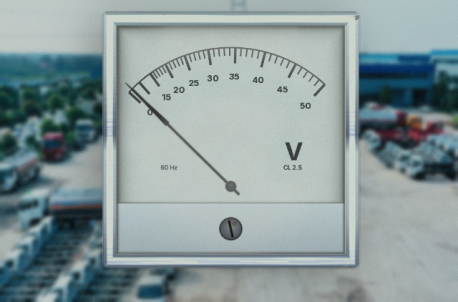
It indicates **5** V
